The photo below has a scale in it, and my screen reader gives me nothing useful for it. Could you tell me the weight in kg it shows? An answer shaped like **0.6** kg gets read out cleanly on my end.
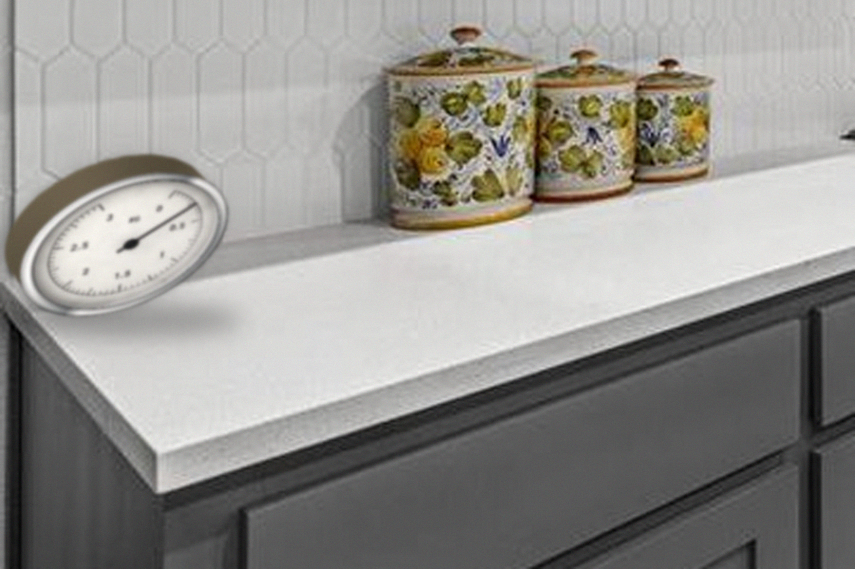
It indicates **0.25** kg
